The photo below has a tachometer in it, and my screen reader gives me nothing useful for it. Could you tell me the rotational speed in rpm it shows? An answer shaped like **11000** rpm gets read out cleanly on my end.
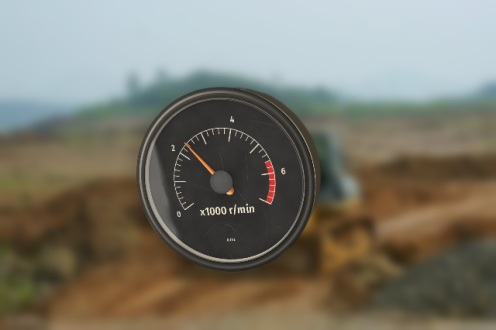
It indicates **2400** rpm
